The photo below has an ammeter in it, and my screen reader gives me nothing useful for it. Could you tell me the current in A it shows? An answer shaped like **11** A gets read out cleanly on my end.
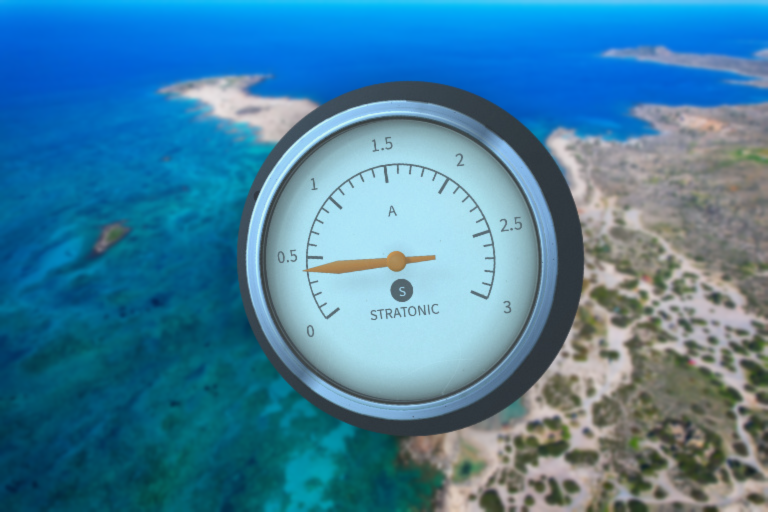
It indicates **0.4** A
